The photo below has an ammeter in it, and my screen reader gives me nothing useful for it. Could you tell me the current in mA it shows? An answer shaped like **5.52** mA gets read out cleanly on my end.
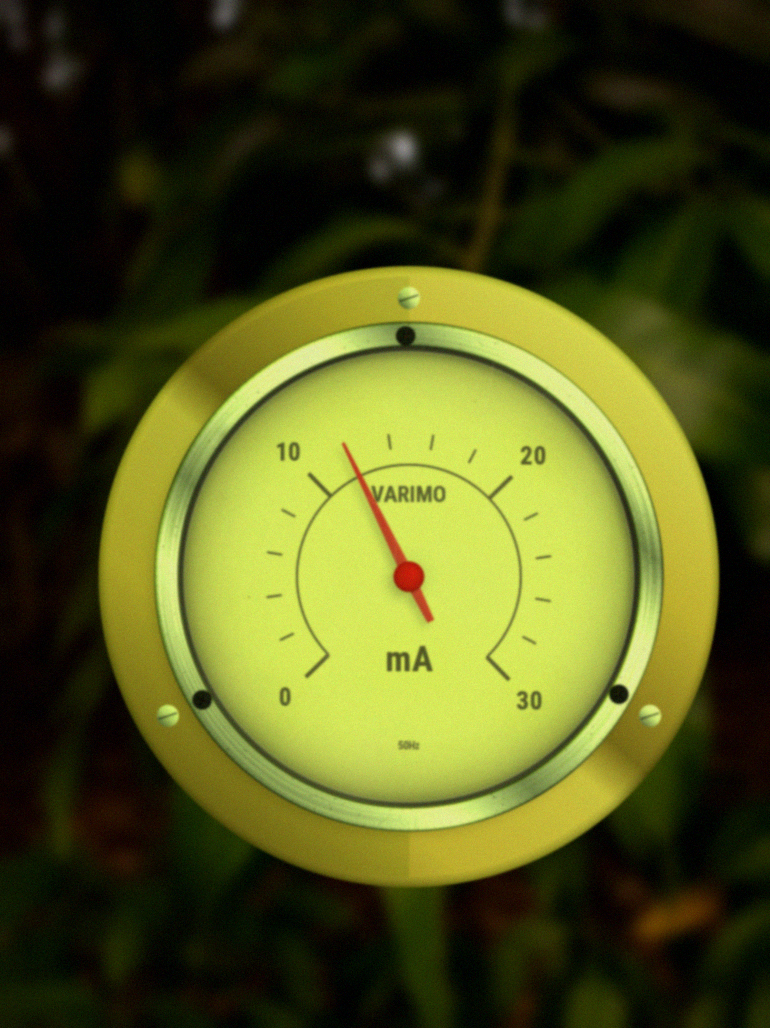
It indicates **12** mA
